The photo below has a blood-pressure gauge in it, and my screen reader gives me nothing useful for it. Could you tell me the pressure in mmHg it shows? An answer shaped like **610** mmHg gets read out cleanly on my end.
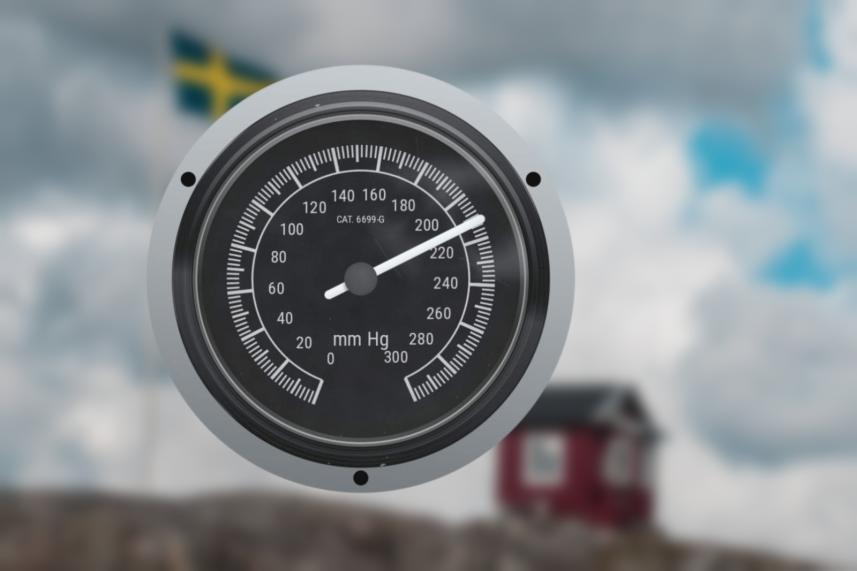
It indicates **212** mmHg
